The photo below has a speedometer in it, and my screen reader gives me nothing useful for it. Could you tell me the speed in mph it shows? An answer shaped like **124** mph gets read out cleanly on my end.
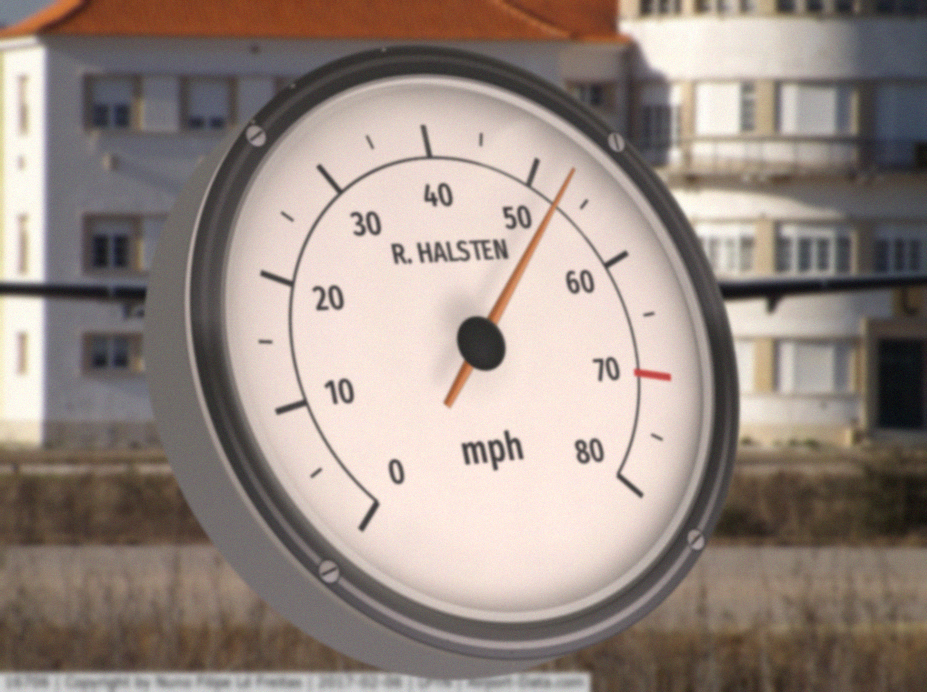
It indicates **52.5** mph
